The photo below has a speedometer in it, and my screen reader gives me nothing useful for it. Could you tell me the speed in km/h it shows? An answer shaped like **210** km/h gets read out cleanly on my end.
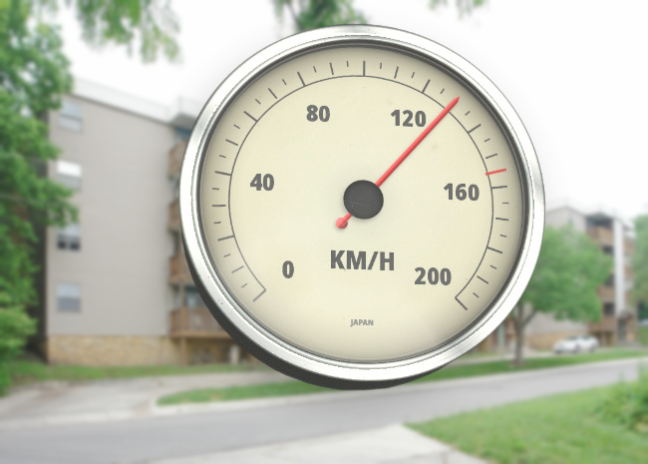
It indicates **130** km/h
